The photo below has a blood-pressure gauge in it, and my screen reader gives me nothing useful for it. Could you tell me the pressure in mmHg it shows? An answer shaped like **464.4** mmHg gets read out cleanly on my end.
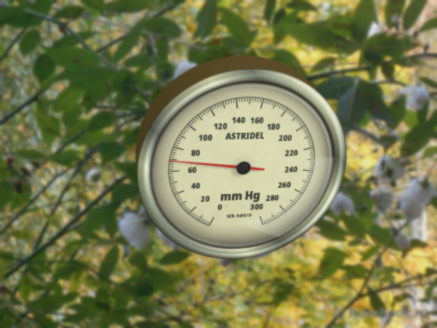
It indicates **70** mmHg
